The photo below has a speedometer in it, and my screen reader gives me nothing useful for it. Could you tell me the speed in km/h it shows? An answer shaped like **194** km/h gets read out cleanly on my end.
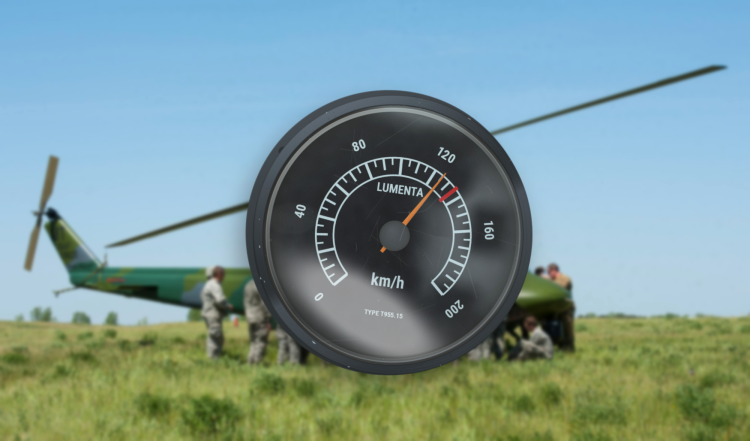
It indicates **125** km/h
